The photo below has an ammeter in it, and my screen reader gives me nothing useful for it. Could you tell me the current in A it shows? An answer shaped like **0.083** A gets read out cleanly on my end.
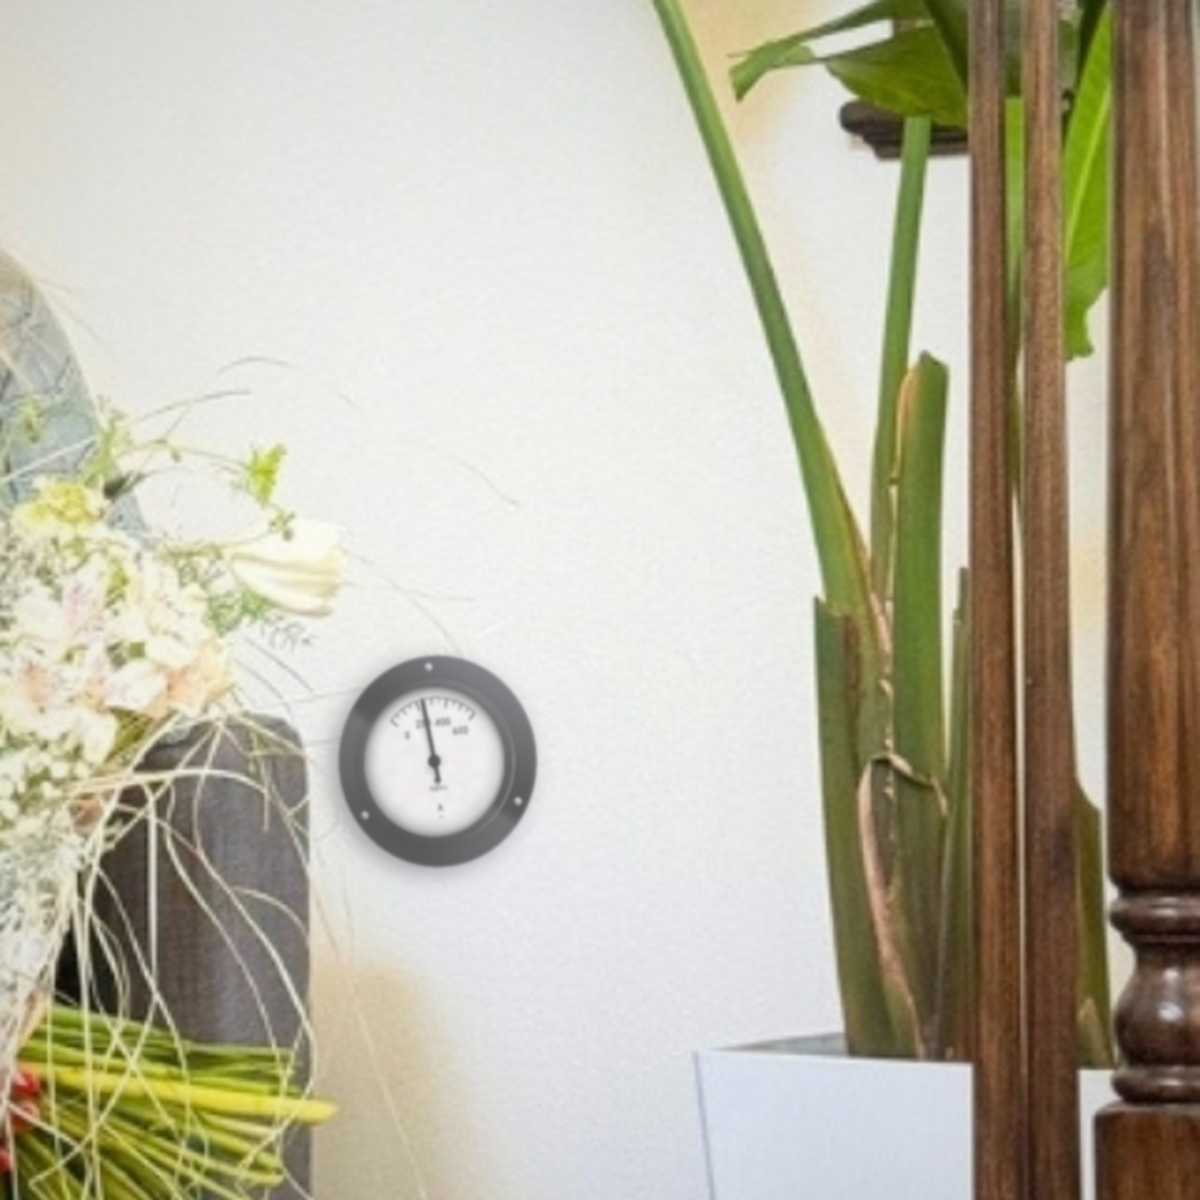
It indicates **250** A
